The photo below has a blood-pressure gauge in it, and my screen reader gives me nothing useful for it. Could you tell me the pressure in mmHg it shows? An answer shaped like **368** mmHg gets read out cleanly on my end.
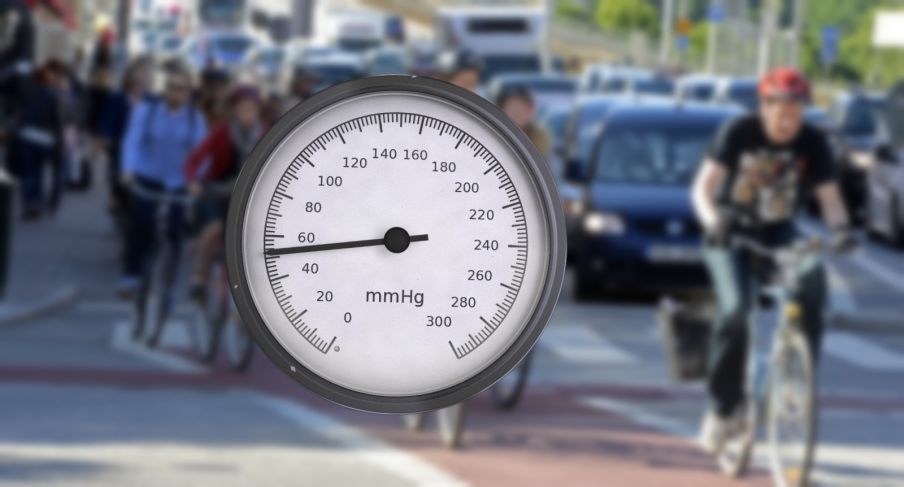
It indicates **52** mmHg
